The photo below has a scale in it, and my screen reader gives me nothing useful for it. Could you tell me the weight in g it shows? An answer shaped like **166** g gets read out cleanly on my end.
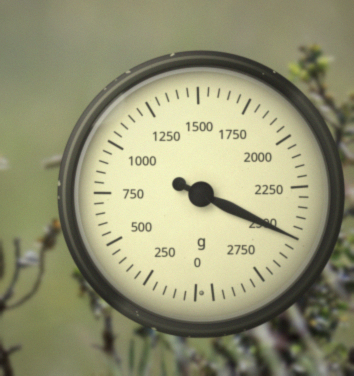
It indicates **2500** g
